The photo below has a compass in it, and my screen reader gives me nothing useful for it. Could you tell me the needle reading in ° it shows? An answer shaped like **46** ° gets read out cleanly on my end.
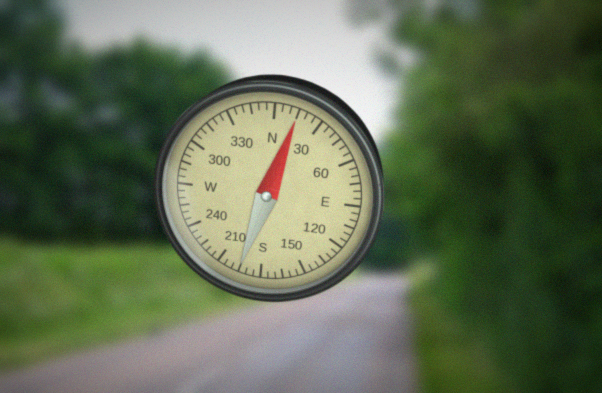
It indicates **15** °
